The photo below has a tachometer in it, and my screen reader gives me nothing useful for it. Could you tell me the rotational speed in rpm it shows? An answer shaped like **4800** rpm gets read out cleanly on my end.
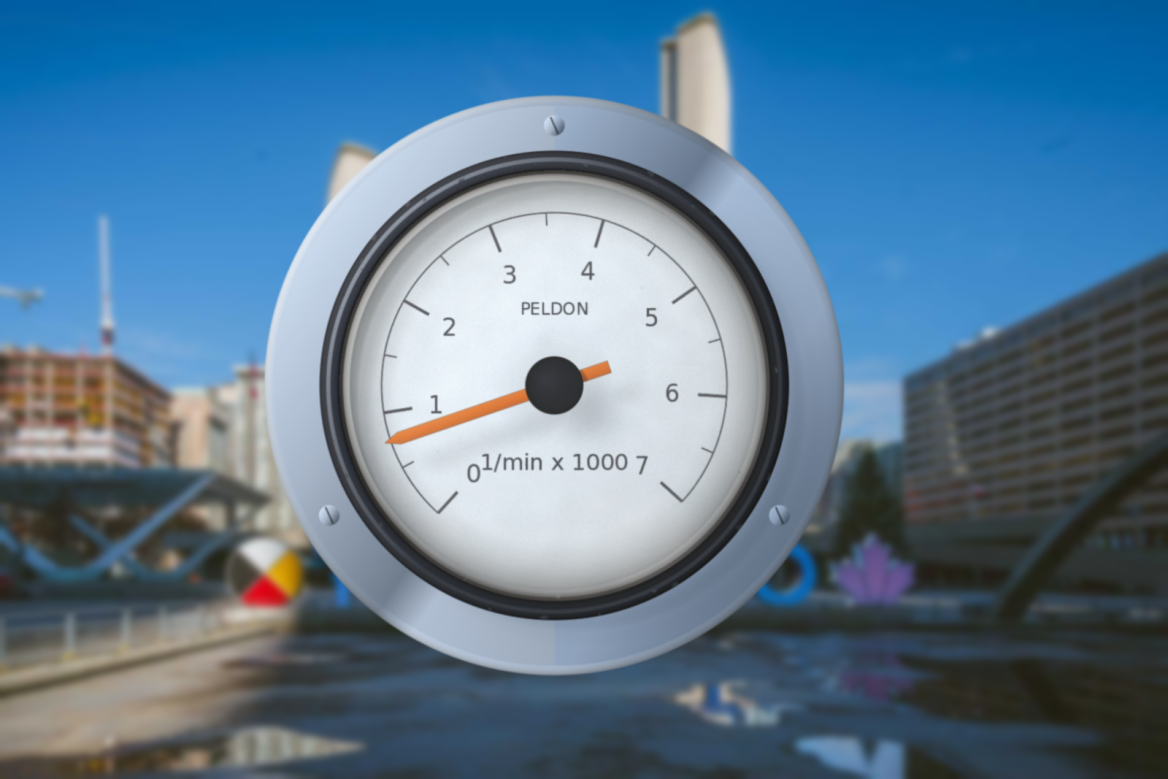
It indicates **750** rpm
